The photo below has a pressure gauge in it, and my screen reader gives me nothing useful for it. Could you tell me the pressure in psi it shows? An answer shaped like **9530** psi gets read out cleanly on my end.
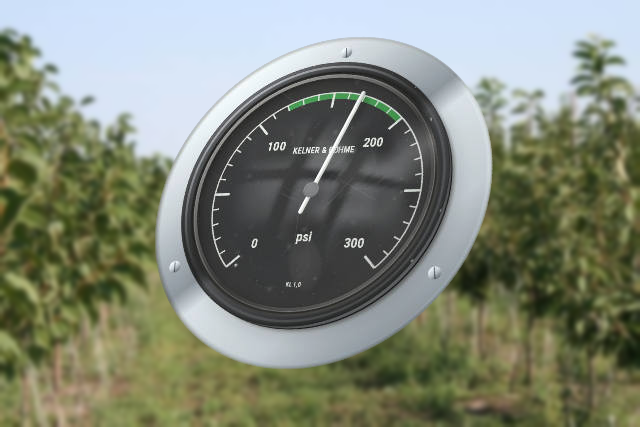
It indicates **170** psi
